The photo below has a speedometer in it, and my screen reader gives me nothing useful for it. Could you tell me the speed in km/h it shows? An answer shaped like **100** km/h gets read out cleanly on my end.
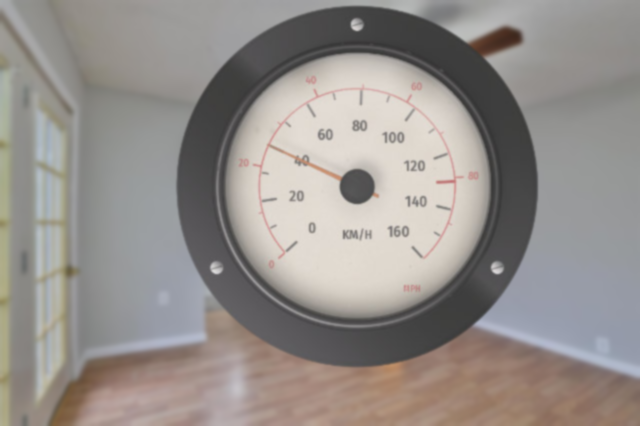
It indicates **40** km/h
